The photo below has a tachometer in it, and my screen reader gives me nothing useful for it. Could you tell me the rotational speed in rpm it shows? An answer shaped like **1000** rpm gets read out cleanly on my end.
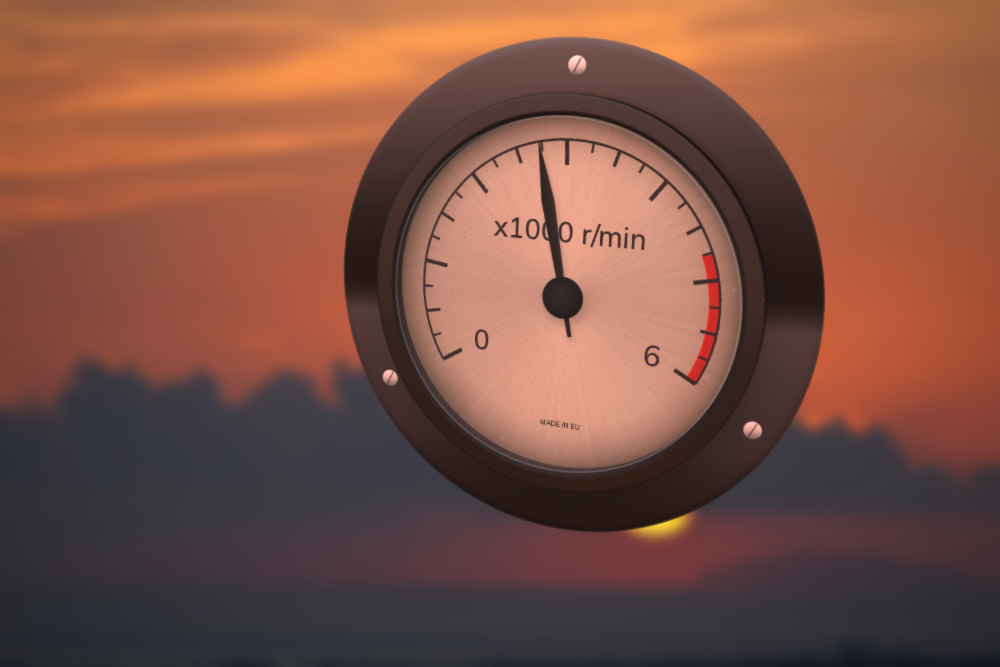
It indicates **2750** rpm
